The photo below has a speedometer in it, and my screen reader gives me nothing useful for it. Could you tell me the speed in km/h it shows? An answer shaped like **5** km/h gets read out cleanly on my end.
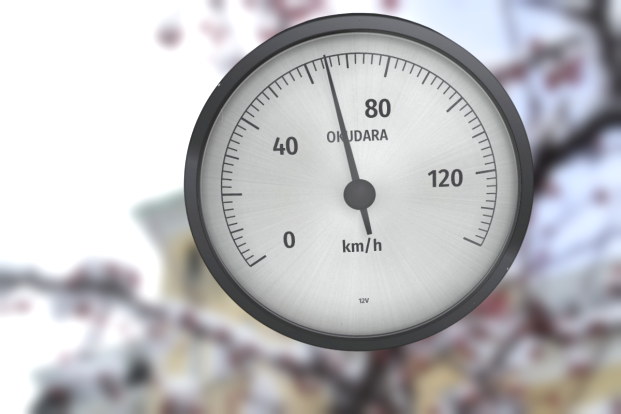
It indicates **65** km/h
